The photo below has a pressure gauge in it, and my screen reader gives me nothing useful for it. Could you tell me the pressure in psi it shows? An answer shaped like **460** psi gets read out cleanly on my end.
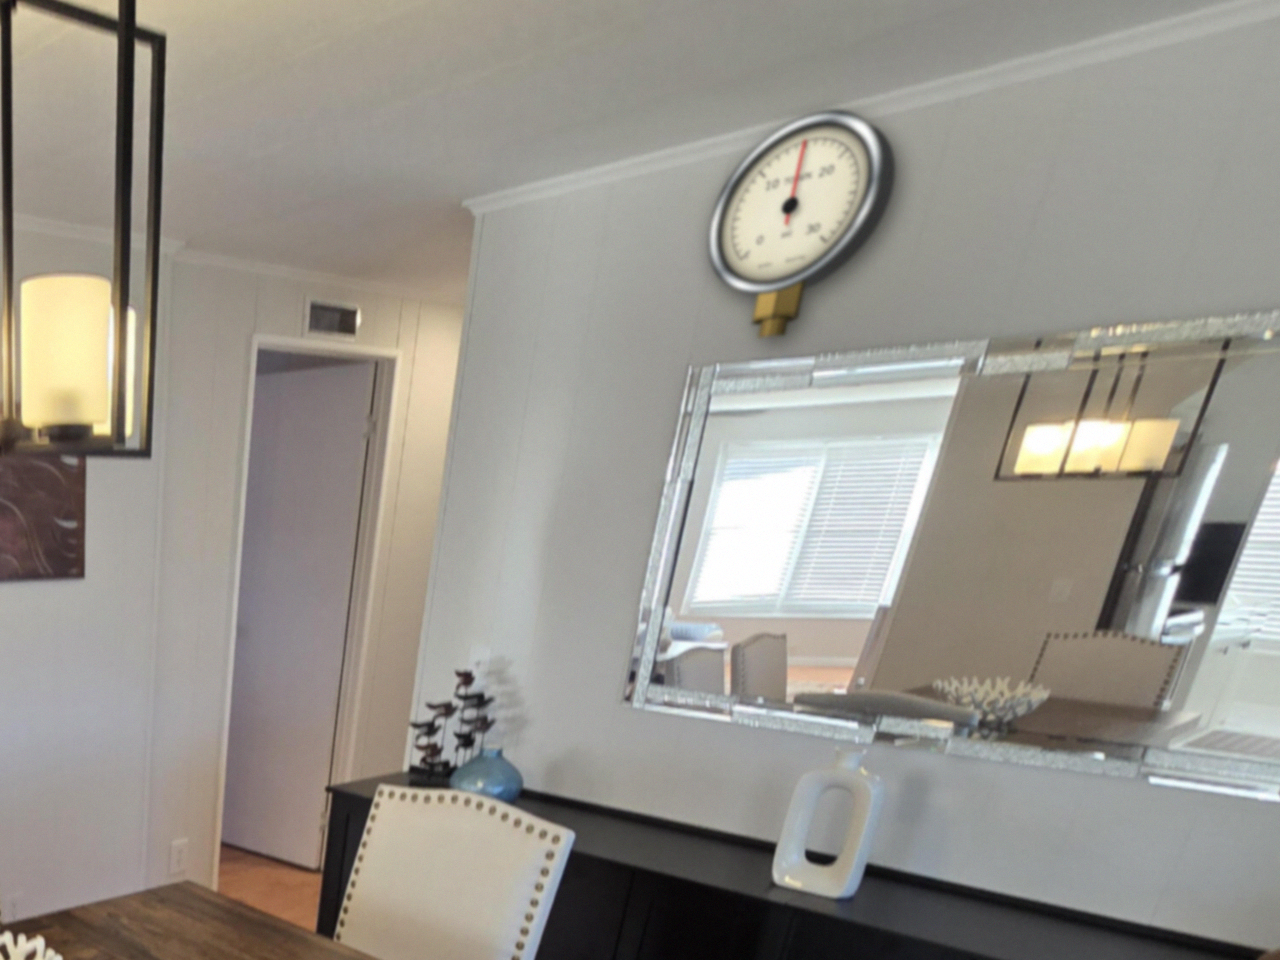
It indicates **15** psi
